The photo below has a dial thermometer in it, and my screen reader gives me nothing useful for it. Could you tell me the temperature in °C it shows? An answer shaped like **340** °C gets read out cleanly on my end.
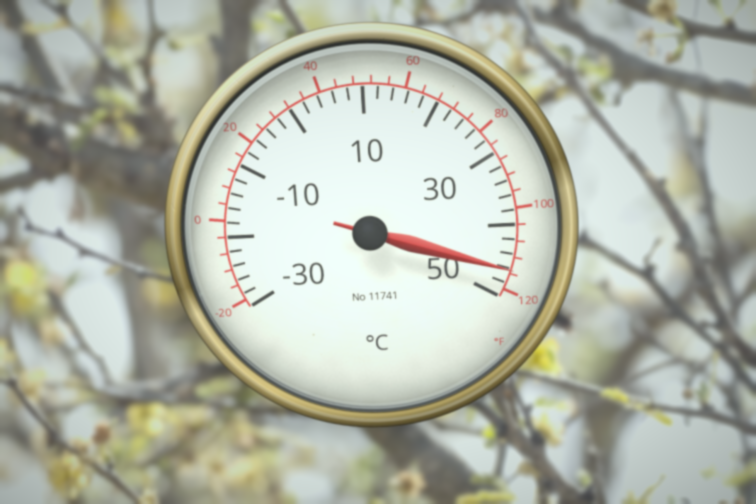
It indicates **46** °C
